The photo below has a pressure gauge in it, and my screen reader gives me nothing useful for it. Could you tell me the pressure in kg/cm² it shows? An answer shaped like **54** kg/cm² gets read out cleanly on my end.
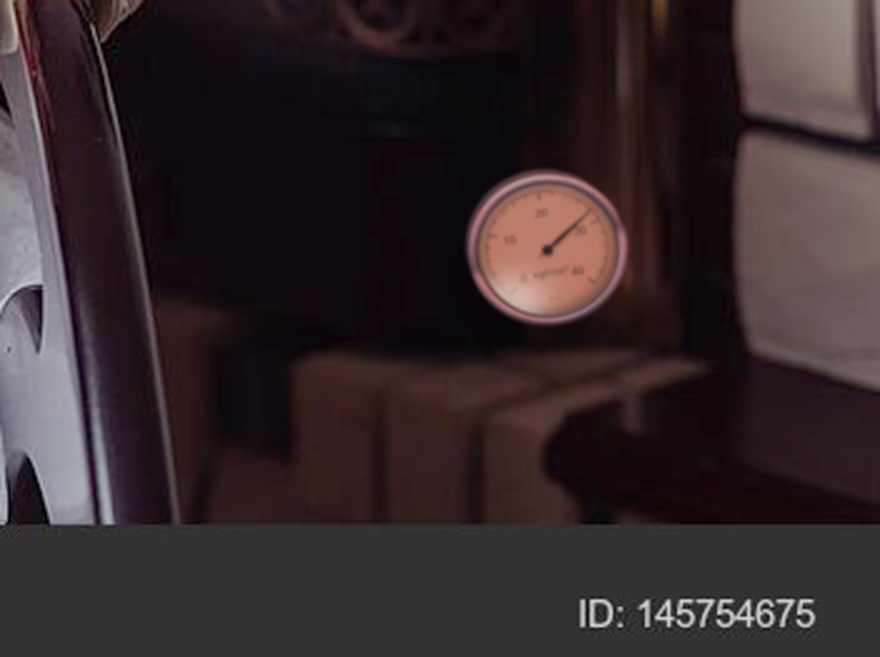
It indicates **28** kg/cm²
